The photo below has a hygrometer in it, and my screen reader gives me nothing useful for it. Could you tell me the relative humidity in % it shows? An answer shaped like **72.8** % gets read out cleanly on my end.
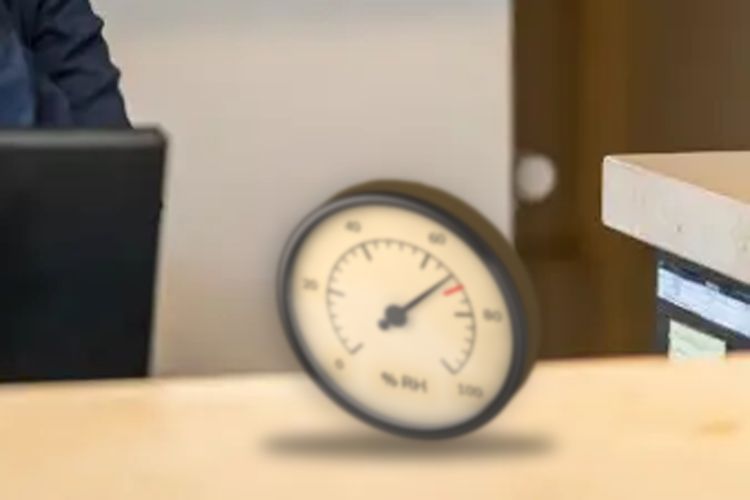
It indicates **68** %
